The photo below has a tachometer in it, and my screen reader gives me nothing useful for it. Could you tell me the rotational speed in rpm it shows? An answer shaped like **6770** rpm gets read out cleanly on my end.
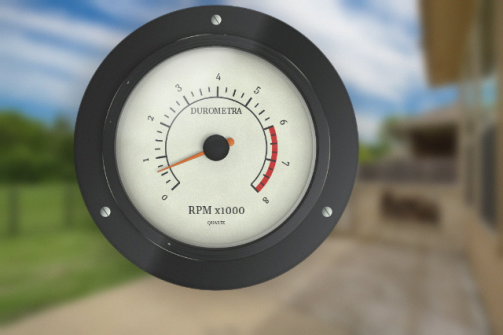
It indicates **625** rpm
